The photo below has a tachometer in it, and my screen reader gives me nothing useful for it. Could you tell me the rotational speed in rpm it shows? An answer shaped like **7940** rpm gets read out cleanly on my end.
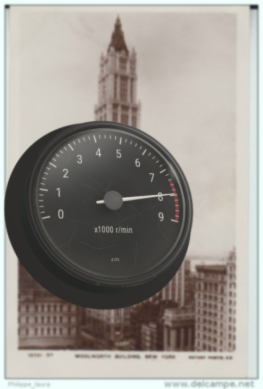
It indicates **8000** rpm
